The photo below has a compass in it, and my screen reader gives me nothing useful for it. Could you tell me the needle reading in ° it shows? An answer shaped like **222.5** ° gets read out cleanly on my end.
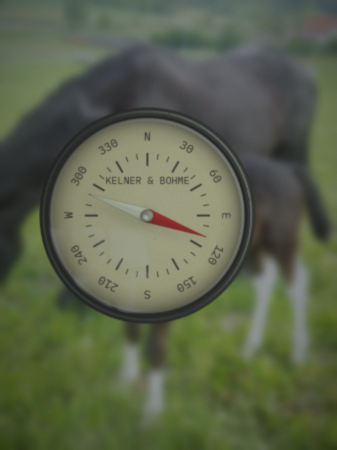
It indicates **110** °
